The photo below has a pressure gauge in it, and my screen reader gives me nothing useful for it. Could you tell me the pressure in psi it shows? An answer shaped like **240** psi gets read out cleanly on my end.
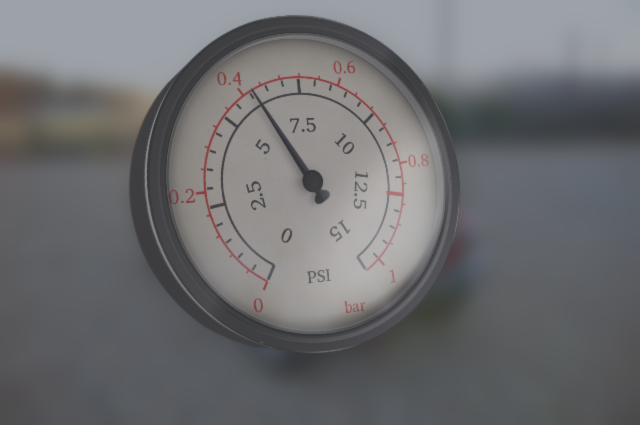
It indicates **6** psi
